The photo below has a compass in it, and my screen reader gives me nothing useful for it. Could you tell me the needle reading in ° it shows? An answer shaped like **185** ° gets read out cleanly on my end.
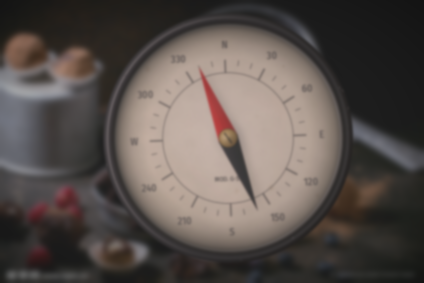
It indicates **340** °
